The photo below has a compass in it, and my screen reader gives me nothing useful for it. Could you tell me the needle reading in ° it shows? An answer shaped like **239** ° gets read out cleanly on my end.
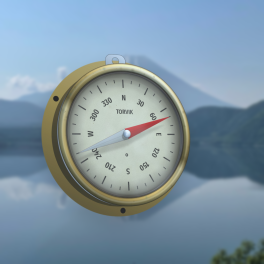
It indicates **70** °
